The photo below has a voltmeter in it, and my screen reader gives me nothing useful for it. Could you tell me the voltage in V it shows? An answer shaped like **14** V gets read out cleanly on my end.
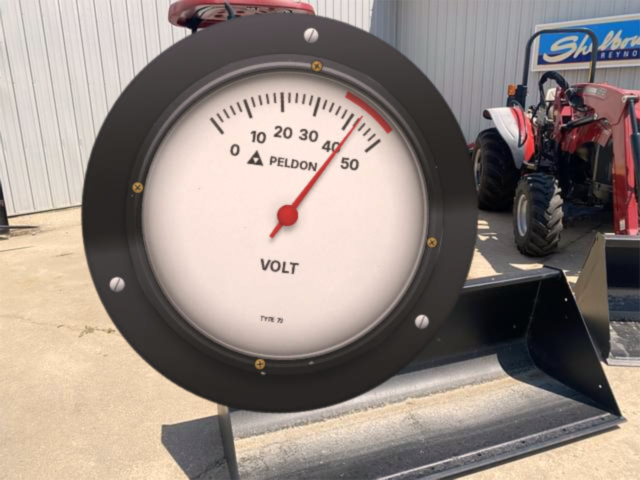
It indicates **42** V
